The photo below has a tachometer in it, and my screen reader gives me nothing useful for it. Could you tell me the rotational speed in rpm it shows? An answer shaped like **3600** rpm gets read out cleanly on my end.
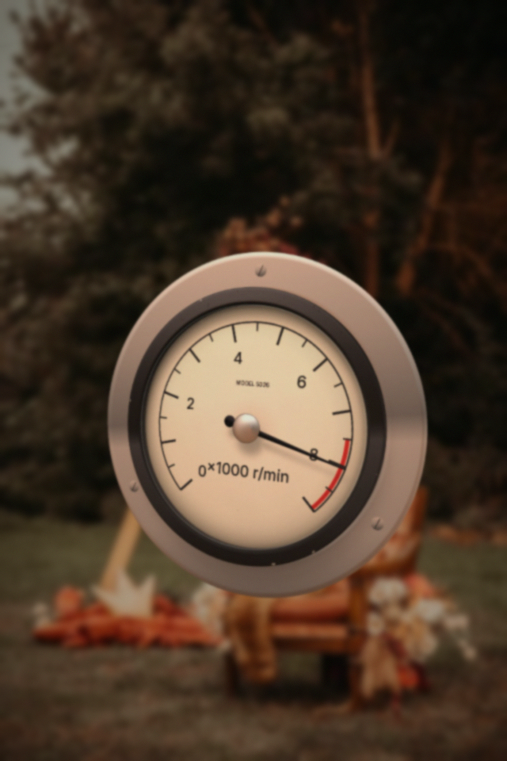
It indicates **8000** rpm
